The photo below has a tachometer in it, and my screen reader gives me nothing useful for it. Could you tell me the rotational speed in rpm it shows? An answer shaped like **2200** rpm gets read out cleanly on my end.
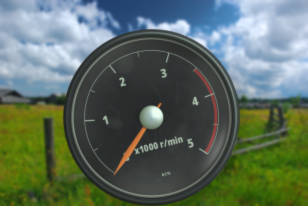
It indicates **0** rpm
